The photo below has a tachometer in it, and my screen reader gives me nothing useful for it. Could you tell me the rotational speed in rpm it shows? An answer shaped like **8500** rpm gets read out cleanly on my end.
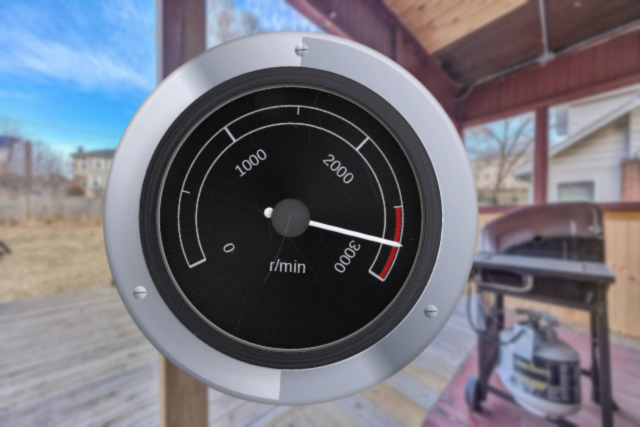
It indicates **2750** rpm
